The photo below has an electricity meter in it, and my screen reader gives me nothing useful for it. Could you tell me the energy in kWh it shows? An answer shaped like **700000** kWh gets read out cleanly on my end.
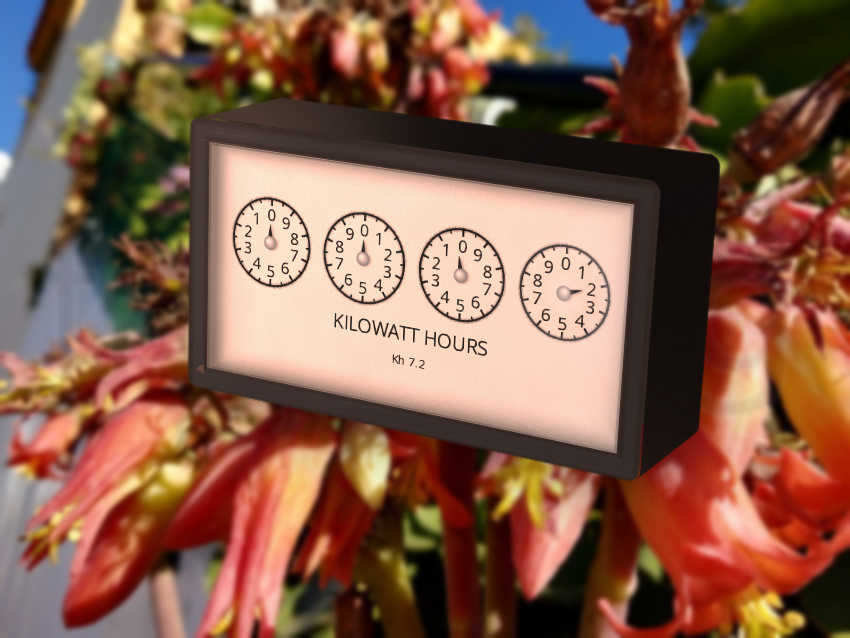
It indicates **2** kWh
